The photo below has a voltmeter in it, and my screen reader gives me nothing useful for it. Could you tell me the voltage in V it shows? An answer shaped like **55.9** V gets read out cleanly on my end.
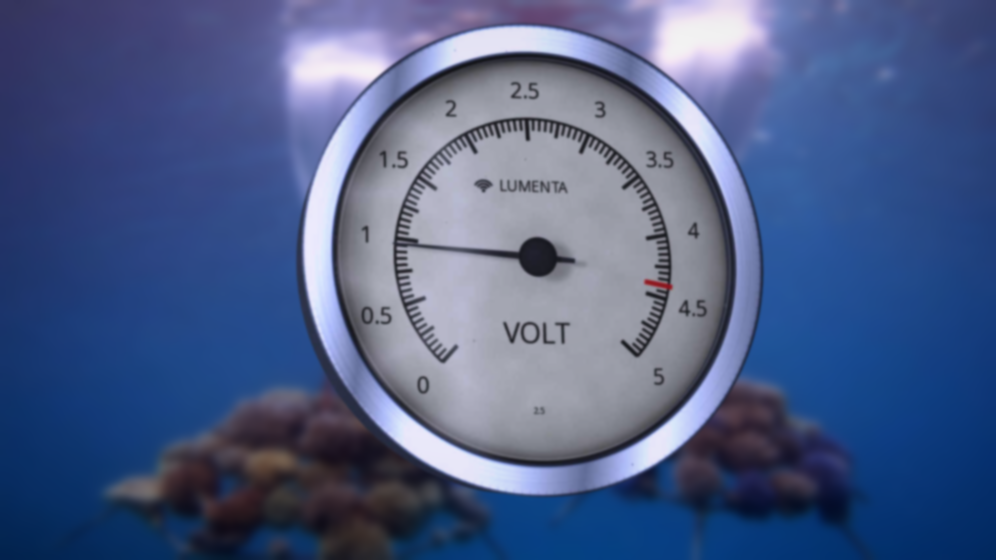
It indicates **0.95** V
